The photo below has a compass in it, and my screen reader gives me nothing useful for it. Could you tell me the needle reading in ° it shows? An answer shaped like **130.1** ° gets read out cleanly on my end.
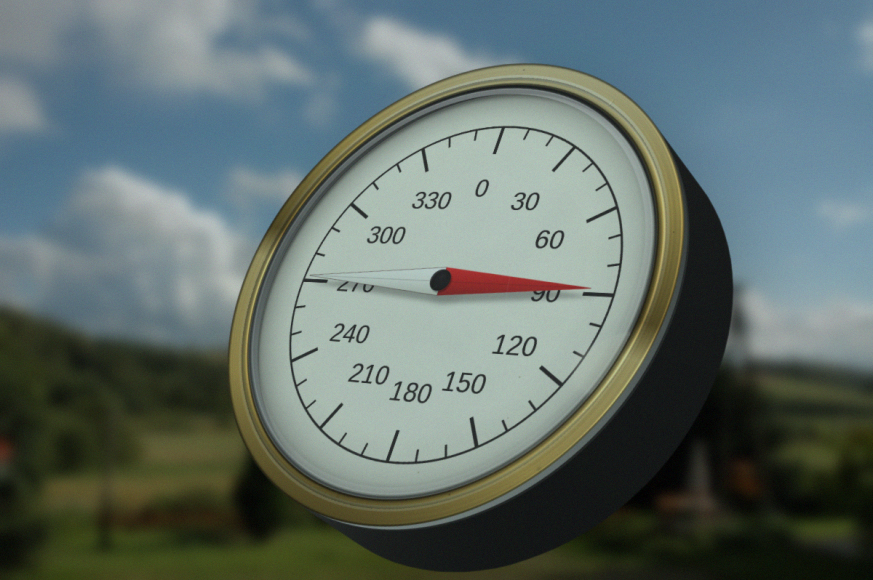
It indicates **90** °
